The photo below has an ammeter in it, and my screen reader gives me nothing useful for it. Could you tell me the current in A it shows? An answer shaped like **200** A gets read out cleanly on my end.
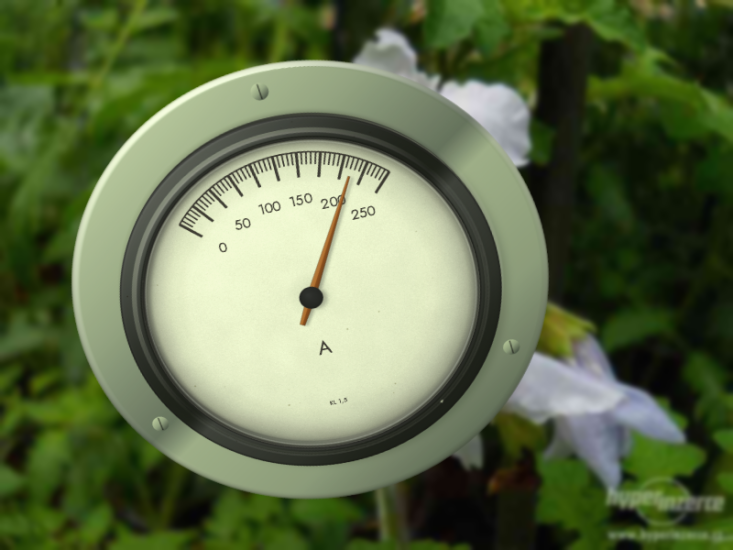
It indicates **210** A
